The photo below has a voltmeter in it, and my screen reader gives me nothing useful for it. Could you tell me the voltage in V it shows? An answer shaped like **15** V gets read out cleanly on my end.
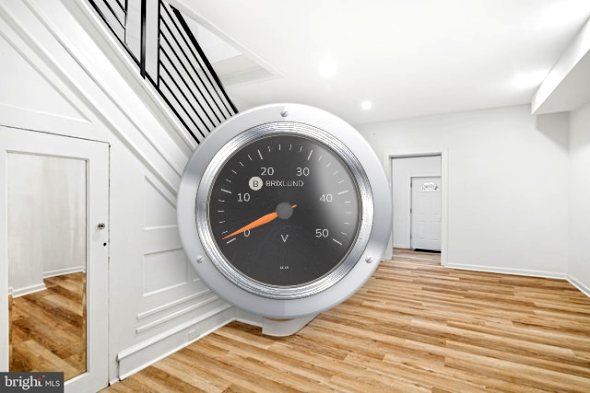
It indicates **1** V
